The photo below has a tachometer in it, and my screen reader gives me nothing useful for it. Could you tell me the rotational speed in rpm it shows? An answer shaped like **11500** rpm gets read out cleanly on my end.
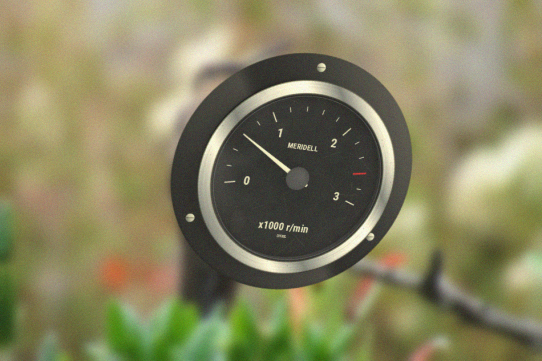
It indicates **600** rpm
